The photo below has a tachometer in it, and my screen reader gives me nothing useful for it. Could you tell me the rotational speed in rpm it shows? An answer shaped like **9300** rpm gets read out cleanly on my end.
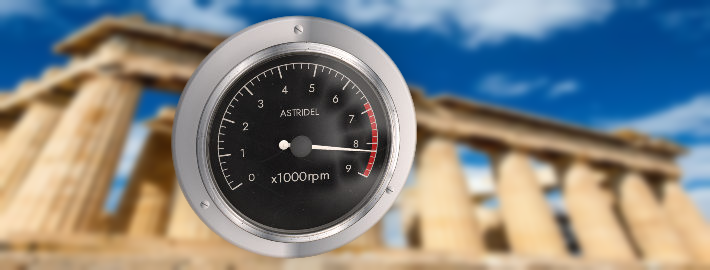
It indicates **8200** rpm
